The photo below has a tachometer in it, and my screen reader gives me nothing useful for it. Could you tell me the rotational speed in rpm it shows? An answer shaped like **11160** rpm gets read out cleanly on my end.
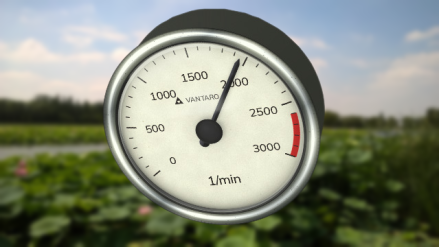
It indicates **1950** rpm
